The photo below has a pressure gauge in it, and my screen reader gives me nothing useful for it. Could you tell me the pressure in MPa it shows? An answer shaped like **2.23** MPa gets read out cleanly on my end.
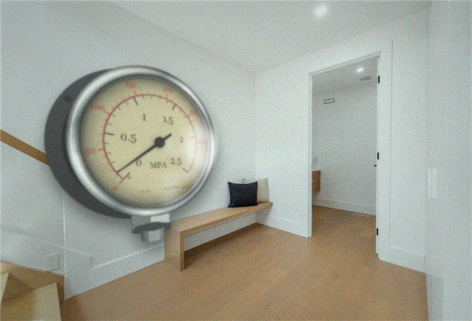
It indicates **0.1** MPa
